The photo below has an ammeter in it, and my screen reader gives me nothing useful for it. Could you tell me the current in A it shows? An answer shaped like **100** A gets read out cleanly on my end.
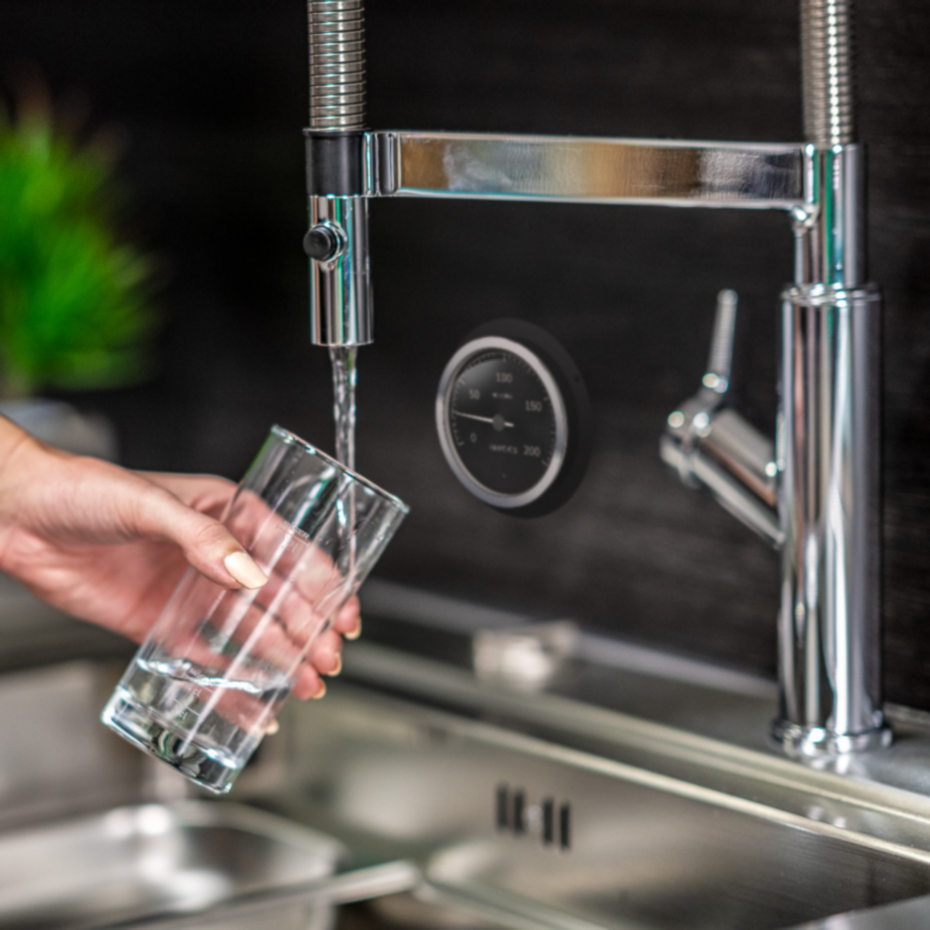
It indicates **25** A
